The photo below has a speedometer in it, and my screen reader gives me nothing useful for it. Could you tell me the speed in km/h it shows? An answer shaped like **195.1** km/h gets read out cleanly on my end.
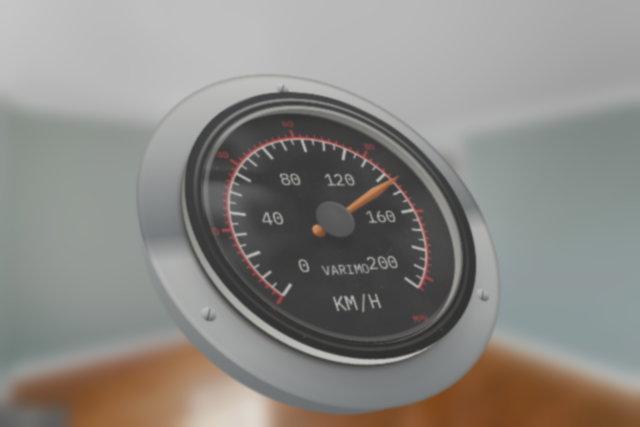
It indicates **145** km/h
